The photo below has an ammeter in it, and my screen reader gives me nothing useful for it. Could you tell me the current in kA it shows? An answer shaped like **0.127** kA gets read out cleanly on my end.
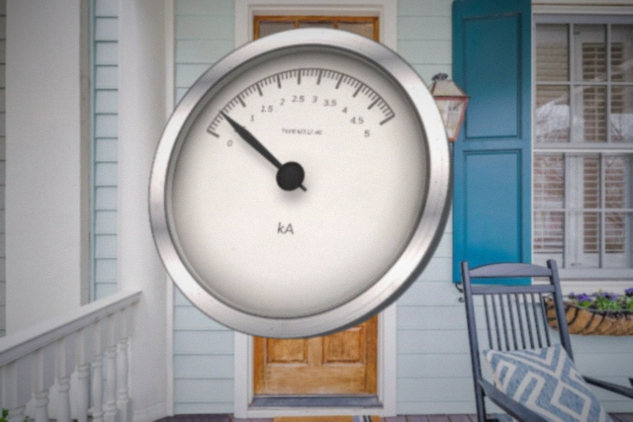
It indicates **0.5** kA
